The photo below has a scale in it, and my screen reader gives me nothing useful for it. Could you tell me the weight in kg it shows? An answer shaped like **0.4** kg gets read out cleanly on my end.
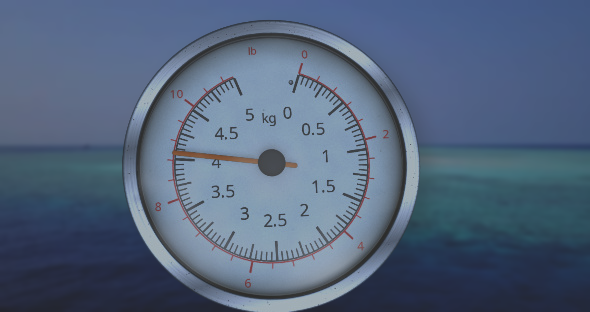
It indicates **4.05** kg
